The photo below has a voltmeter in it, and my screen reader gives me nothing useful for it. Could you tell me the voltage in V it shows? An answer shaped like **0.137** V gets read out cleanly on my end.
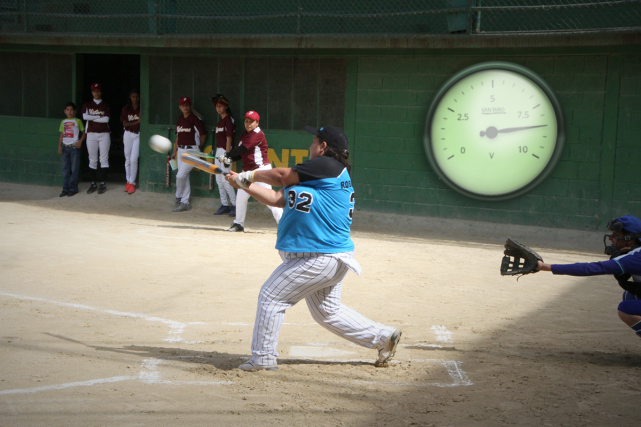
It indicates **8.5** V
